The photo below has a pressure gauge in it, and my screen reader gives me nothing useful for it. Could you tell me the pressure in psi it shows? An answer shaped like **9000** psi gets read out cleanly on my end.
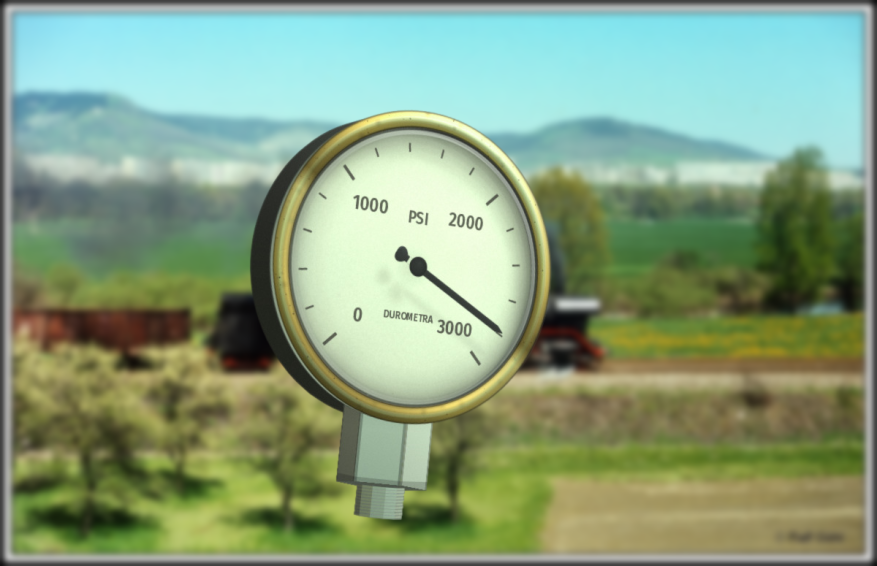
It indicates **2800** psi
